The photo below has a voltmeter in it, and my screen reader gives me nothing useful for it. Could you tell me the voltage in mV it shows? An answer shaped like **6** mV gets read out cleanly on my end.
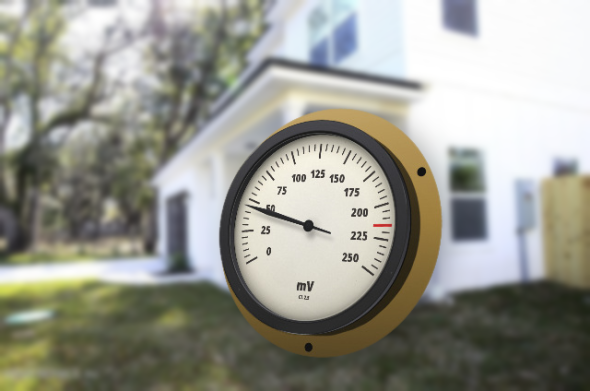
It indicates **45** mV
